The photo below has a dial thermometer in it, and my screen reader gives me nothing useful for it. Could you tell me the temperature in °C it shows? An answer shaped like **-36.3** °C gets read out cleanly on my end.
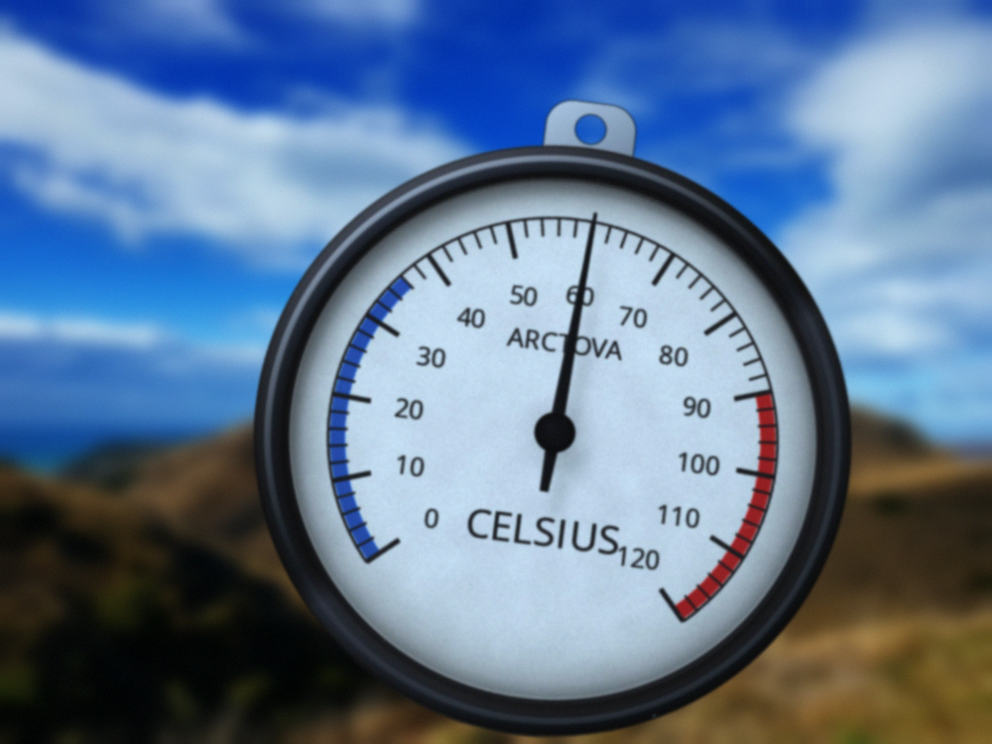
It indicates **60** °C
